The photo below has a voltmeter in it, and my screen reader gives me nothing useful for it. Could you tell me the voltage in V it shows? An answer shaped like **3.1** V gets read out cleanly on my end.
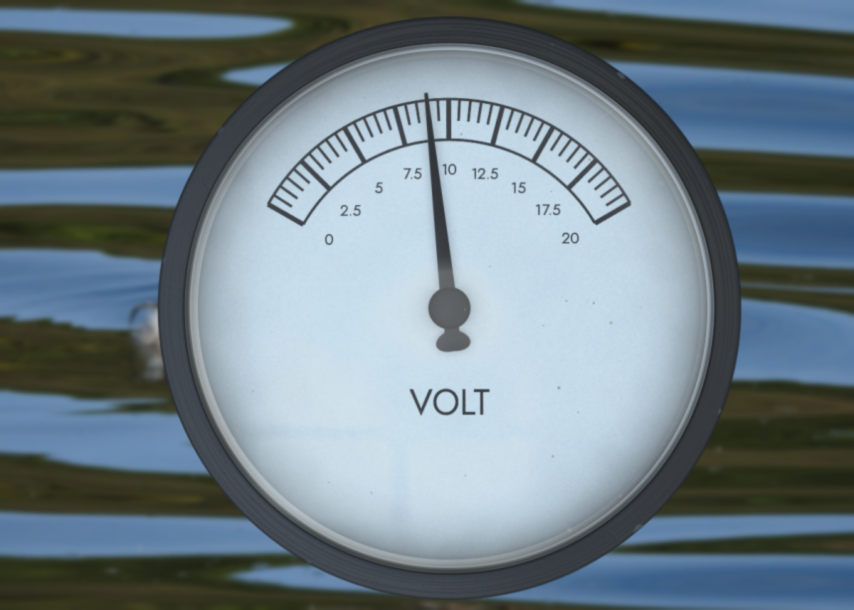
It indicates **9** V
